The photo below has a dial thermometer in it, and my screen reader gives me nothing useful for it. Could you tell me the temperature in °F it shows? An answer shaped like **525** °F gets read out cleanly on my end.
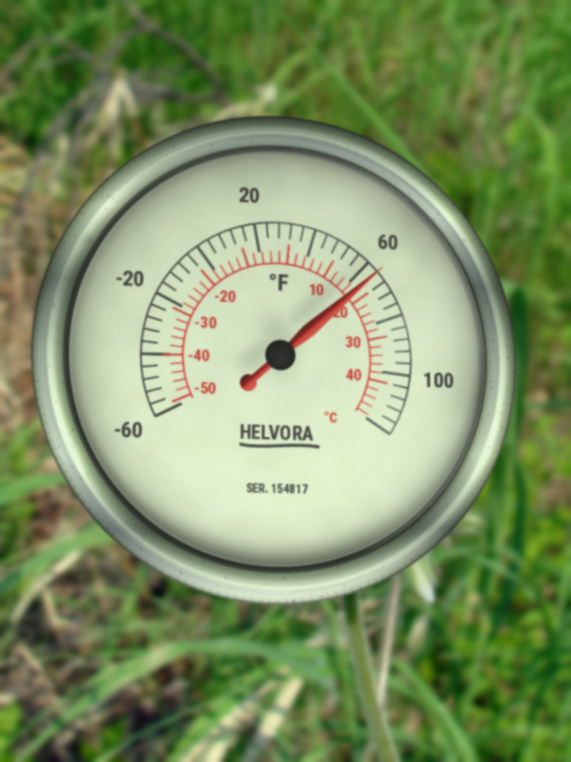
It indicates **64** °F
